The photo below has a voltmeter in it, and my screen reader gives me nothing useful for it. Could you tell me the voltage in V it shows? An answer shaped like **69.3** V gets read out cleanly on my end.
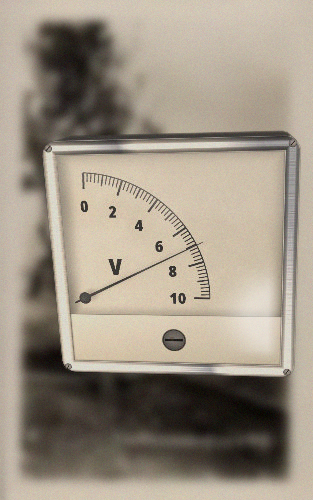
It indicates **7** V
